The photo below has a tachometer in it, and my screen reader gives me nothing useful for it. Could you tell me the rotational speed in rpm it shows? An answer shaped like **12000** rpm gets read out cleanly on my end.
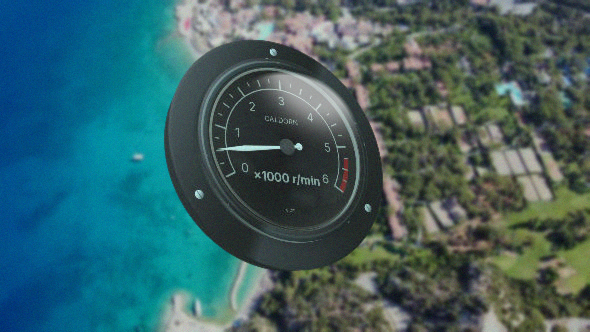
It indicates **500** rpm
